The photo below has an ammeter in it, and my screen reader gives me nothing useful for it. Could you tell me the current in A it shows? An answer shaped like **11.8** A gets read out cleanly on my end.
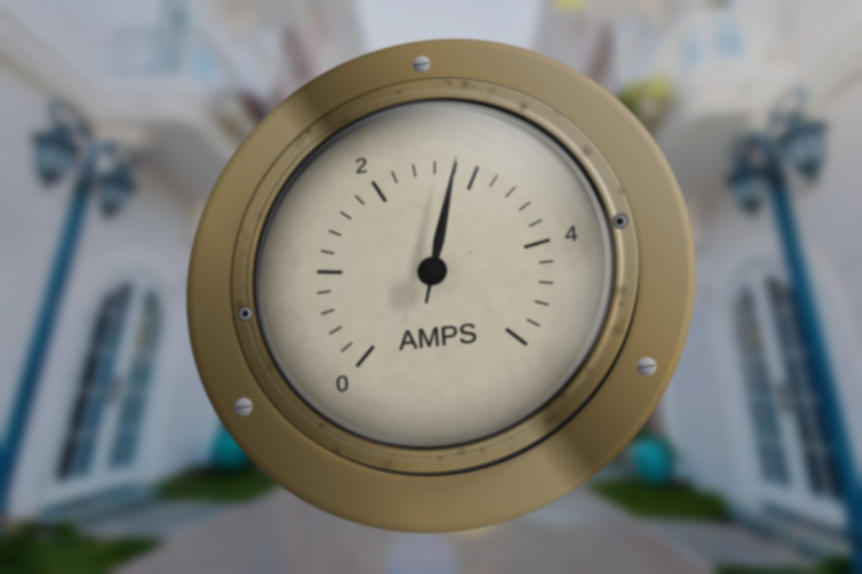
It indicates **2.8** A
